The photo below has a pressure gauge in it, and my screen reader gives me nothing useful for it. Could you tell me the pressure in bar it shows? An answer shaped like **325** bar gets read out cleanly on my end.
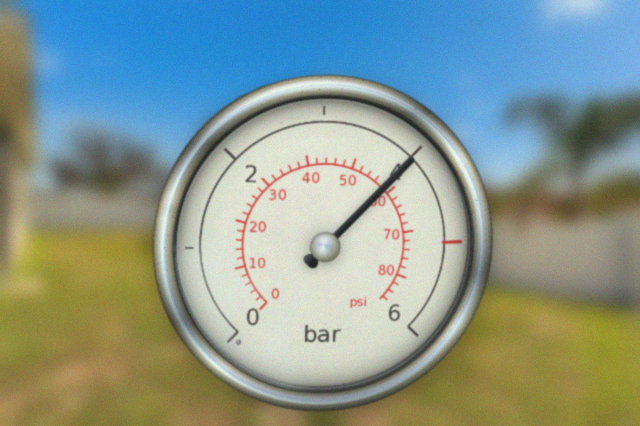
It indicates **4** bar
